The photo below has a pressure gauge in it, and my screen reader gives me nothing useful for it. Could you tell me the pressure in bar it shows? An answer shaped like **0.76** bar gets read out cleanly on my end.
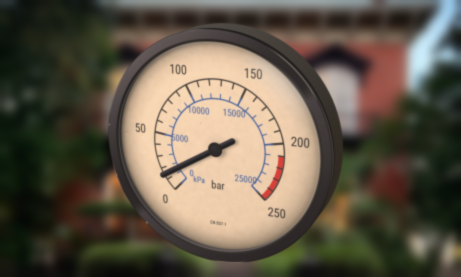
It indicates **15** bar
